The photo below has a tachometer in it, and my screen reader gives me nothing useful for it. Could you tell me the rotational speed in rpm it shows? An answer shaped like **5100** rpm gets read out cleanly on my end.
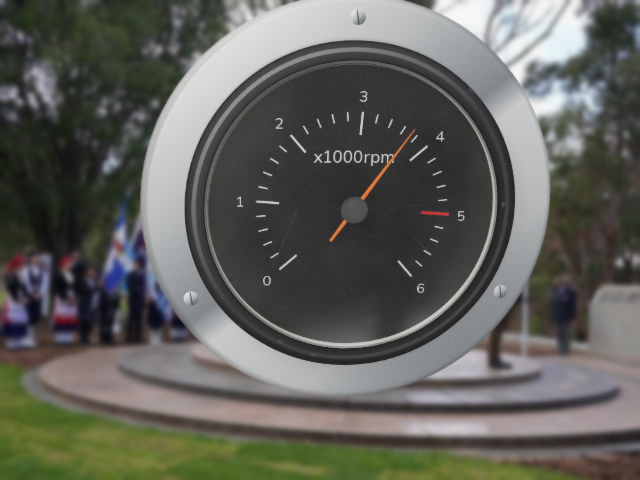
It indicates **3700** rpm
